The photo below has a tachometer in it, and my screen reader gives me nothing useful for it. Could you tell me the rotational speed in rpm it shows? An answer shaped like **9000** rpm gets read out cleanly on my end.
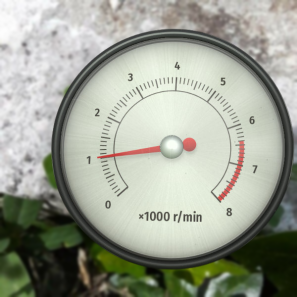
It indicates **1000** rpm
